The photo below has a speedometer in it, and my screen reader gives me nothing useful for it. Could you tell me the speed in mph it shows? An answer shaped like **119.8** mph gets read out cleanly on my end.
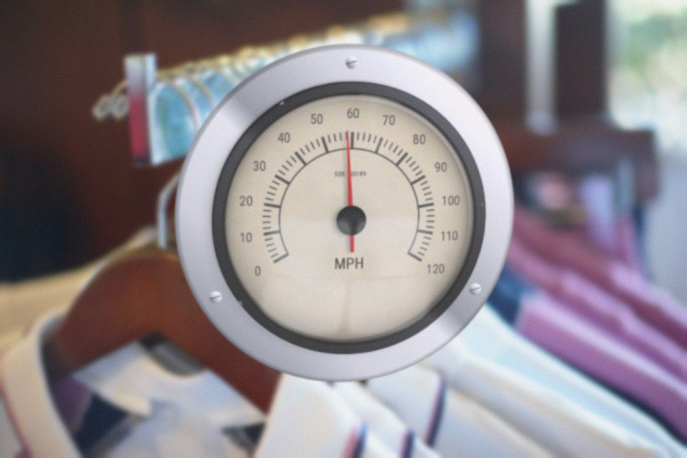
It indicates **58** mph
